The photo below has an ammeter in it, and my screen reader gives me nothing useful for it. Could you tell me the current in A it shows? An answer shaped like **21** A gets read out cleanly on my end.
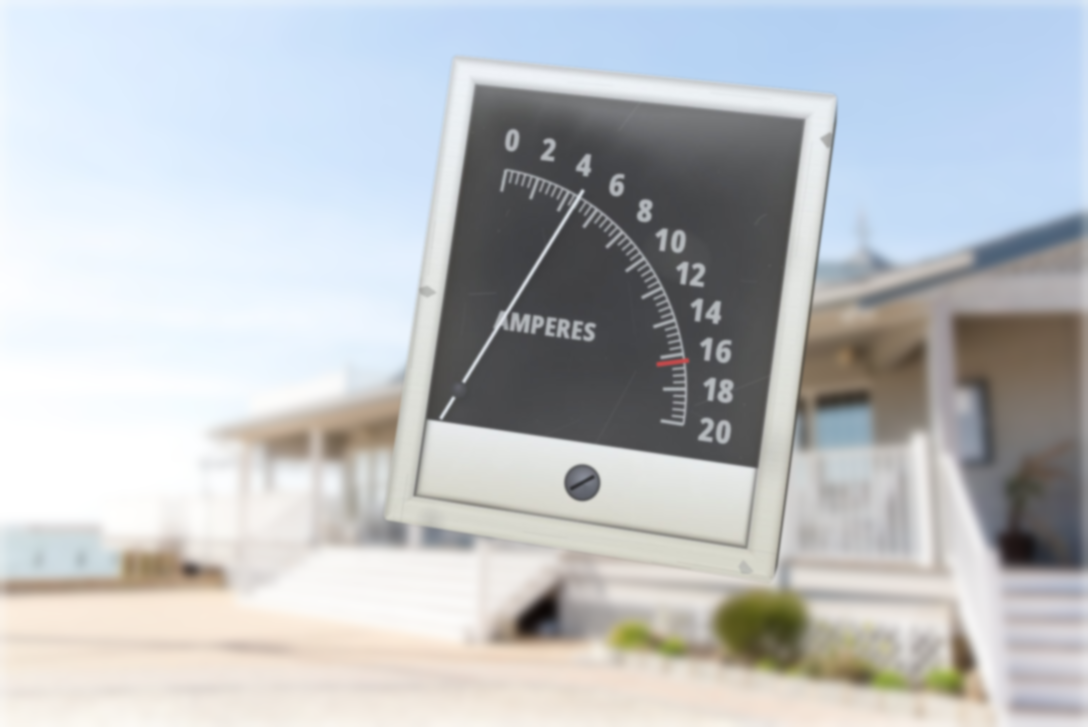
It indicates **4.8** A
